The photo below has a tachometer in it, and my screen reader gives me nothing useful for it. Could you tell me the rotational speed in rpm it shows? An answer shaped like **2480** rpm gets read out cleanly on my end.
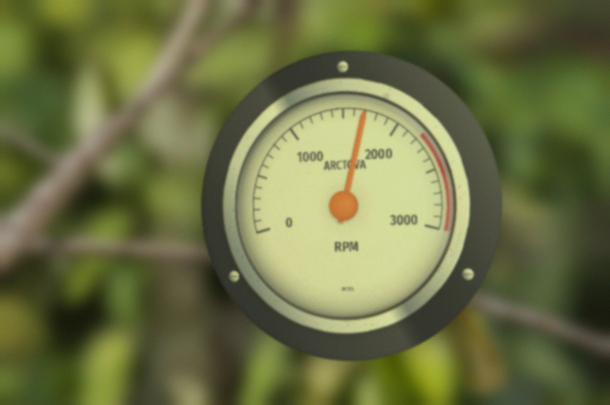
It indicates **1700** rpm
